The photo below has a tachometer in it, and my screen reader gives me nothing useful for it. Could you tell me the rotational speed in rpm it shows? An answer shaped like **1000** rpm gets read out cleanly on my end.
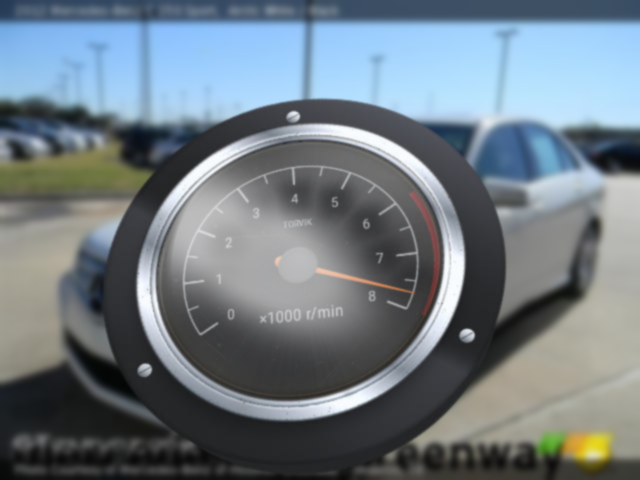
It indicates **7750** rpm
